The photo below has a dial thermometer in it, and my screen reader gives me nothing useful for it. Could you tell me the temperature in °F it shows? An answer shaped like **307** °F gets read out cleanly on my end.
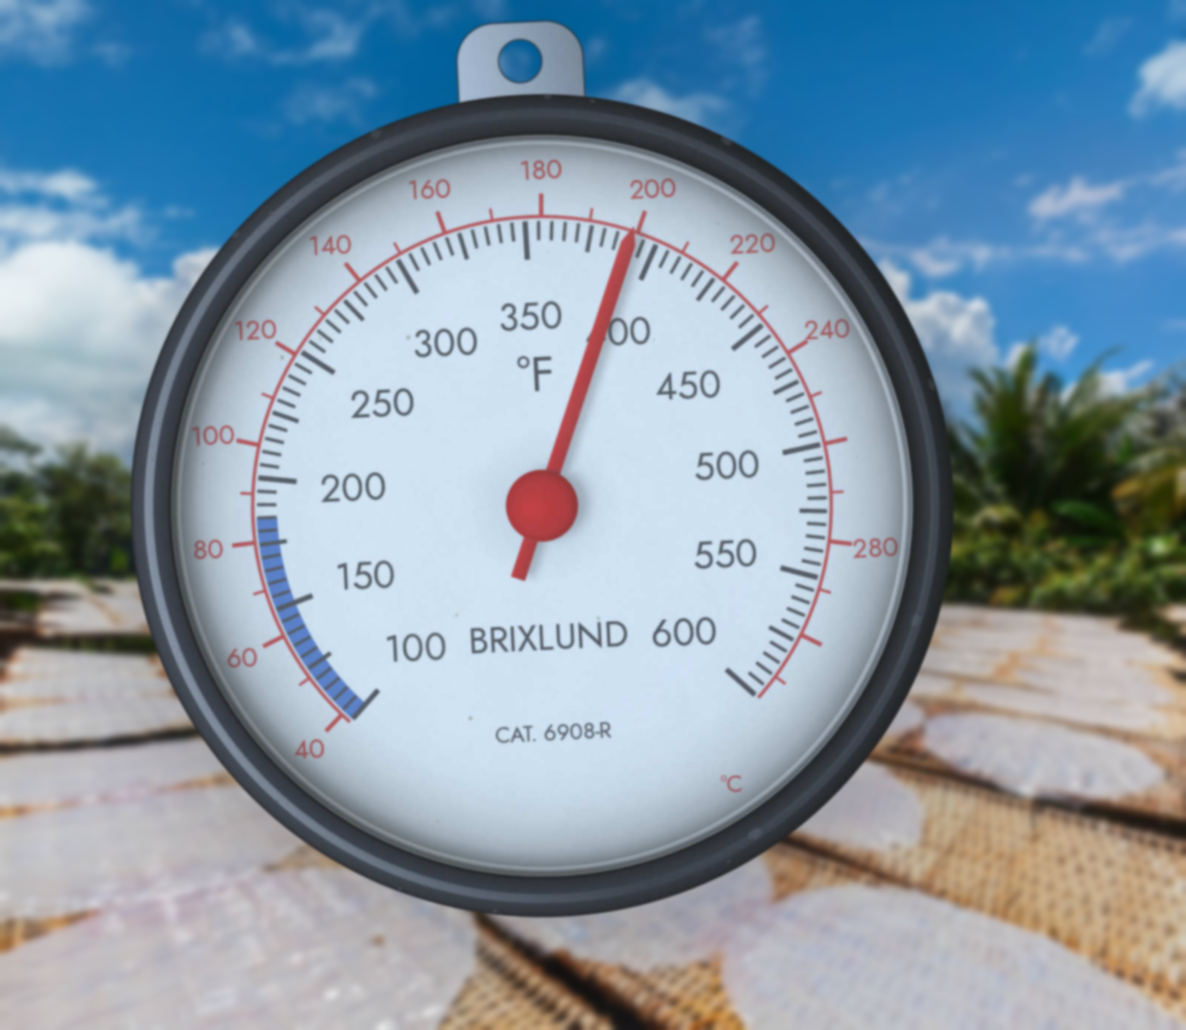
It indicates **390** °F
